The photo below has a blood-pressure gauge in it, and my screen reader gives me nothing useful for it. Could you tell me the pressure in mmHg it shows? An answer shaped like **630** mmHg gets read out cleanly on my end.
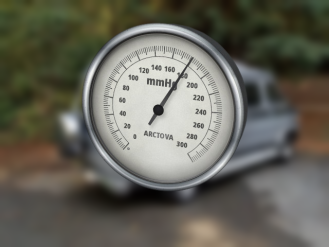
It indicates **180** mmHg
